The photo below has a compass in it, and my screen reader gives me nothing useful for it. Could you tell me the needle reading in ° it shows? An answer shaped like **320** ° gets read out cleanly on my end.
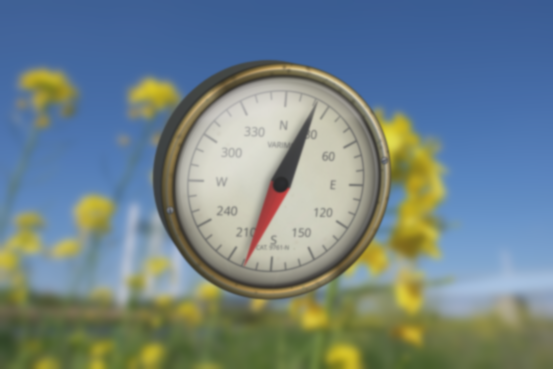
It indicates **200** °
